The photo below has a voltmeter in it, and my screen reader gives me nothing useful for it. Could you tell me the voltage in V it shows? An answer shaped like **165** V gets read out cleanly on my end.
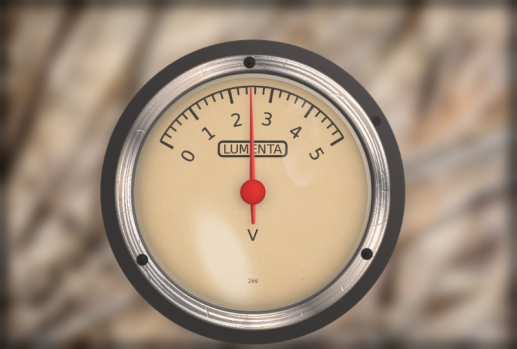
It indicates **2.5** V
